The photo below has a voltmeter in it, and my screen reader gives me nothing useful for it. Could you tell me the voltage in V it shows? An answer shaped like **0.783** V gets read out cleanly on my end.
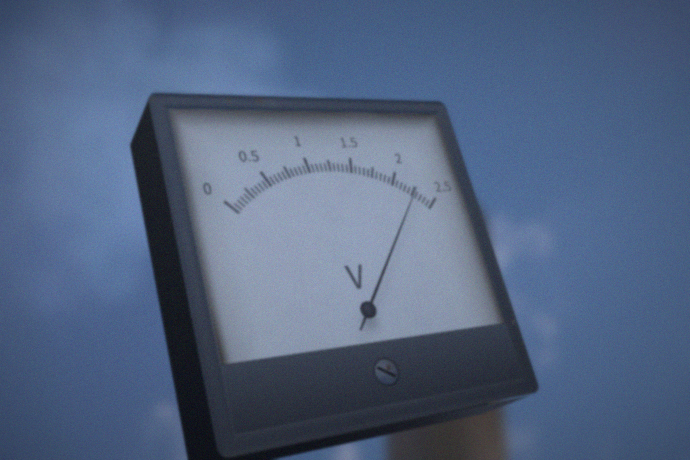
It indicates **2.25** V
